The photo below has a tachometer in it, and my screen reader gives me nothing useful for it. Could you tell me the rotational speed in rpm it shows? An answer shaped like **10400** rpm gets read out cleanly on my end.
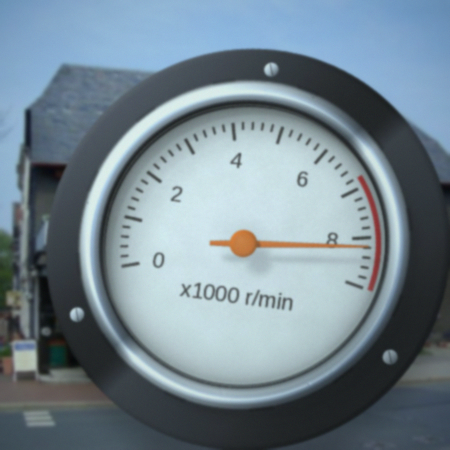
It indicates **8200** rpm
